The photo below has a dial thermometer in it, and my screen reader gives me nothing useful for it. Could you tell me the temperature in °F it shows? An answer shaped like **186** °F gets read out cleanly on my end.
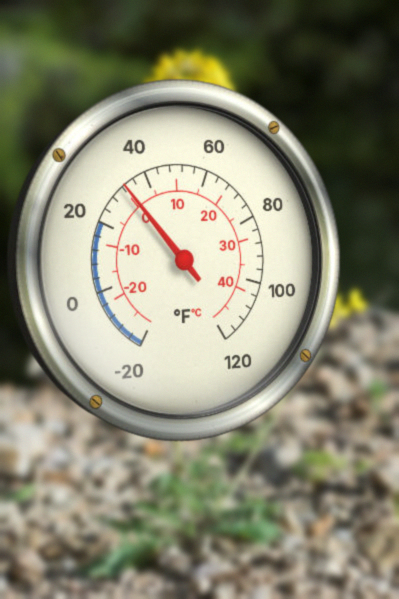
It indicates **32** °F
